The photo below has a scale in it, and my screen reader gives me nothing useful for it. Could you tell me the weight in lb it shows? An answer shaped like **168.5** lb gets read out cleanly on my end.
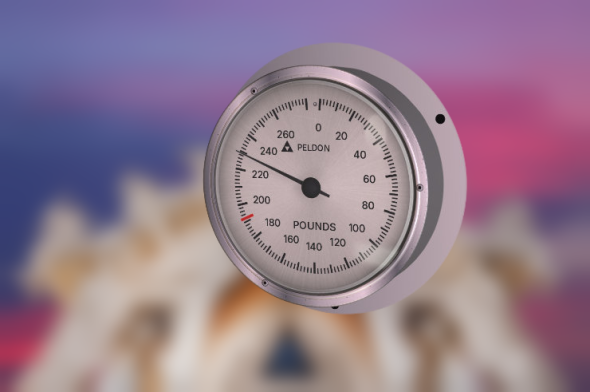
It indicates **230** lb
